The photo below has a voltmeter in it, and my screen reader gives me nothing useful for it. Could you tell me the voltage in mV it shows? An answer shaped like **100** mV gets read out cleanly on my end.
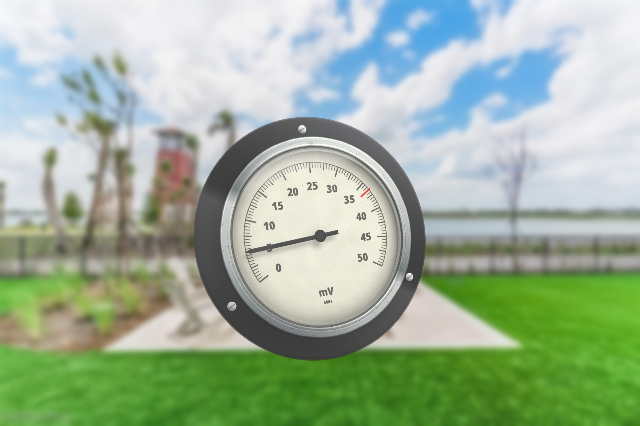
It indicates **5** mV
